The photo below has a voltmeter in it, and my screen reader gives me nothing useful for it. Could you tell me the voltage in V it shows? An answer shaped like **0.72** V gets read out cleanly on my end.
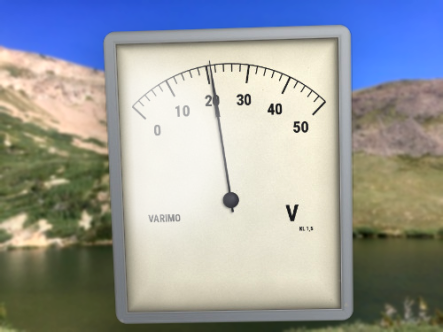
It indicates **21** V
